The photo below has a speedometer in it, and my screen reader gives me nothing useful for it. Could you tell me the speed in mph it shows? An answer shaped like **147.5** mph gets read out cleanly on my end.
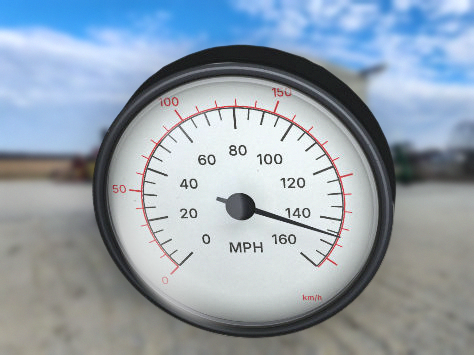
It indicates **145** mph
